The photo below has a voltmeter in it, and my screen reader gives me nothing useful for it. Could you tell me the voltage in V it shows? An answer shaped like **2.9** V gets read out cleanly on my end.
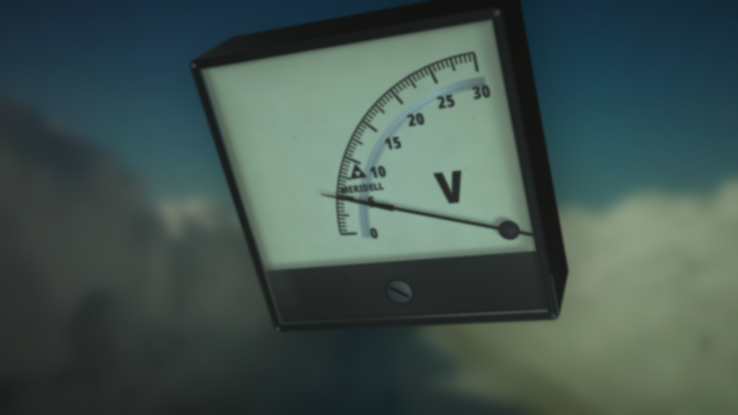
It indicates **5** V
